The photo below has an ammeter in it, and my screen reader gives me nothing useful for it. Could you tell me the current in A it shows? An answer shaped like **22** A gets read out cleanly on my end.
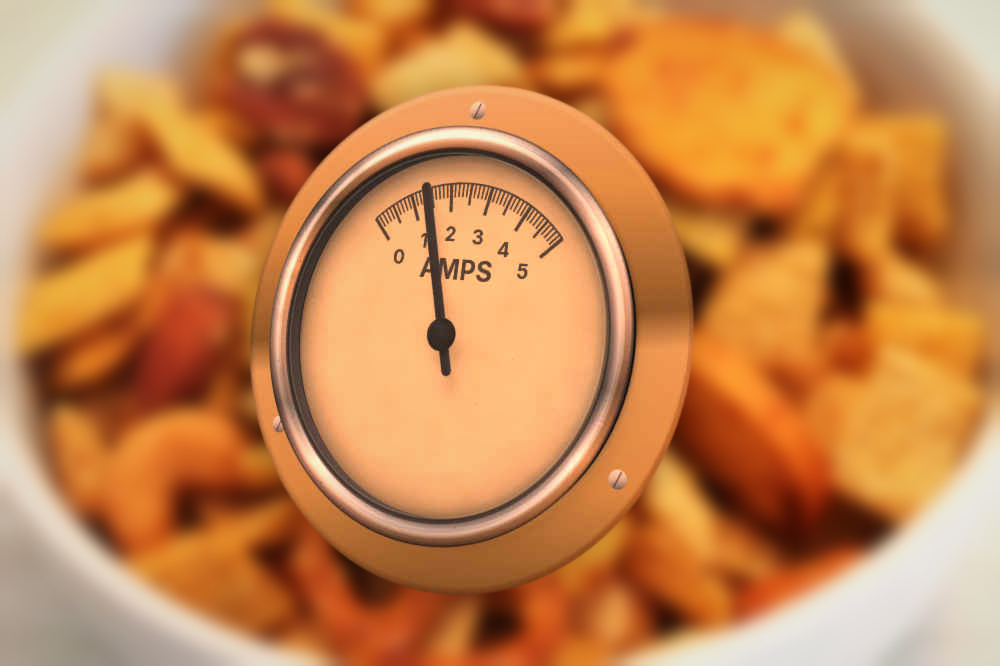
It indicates **1.5** A
